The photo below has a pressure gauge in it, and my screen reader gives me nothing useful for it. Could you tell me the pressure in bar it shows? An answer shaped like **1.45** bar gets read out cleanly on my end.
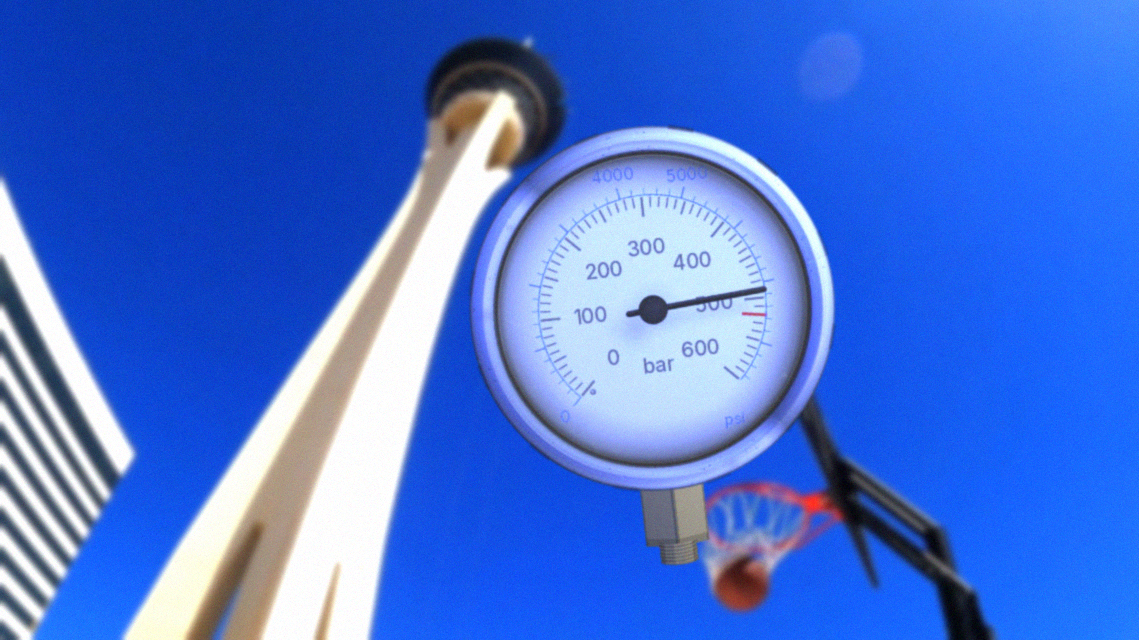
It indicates **490** bar
